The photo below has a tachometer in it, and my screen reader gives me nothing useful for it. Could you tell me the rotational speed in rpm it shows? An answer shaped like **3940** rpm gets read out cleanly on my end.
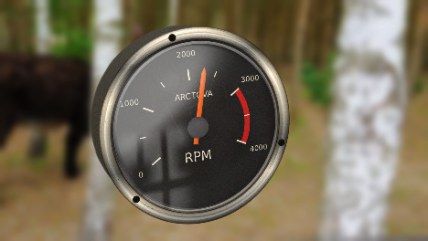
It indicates **2250** rpm
